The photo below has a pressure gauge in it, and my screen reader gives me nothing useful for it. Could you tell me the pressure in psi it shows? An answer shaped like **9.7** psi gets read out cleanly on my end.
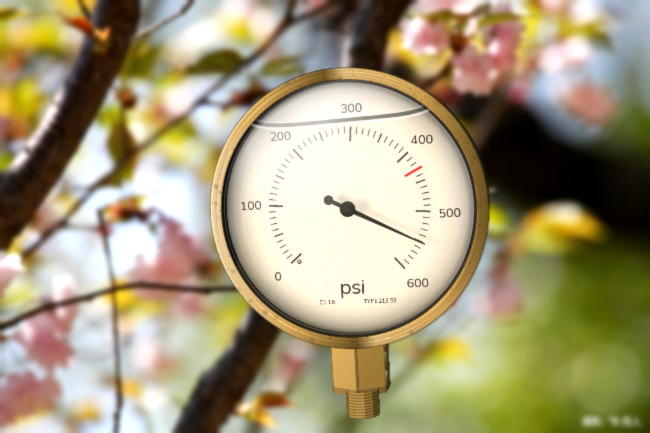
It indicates **550** psi
